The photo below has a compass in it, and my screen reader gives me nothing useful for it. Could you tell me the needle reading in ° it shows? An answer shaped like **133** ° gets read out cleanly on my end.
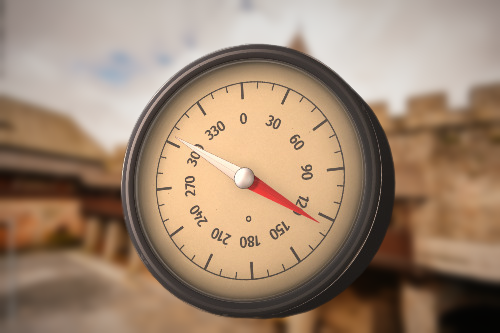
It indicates **125** °
